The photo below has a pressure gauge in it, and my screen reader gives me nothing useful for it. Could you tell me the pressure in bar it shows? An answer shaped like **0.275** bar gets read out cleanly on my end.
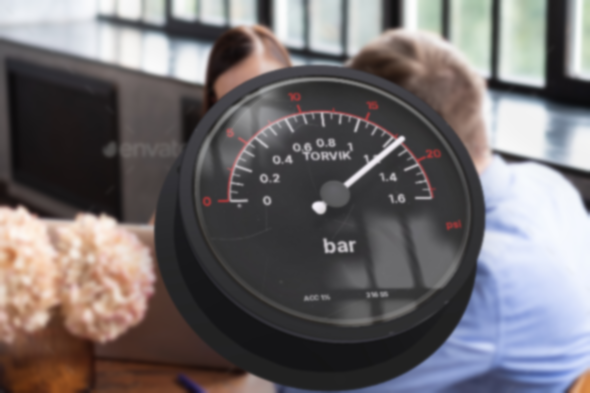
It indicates **1.25** bar
